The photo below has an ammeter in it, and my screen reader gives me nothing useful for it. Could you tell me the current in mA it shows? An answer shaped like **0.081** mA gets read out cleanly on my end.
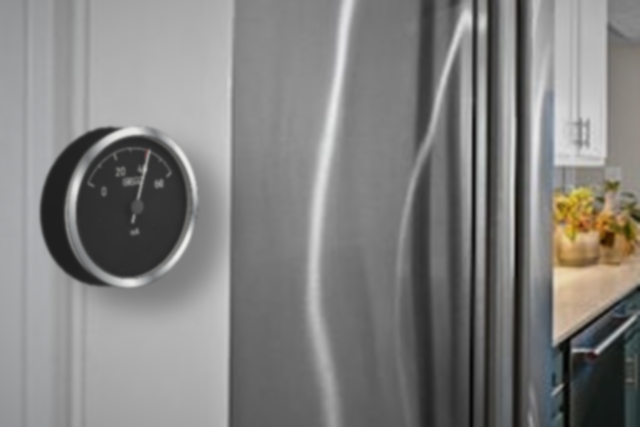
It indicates **40** mA
